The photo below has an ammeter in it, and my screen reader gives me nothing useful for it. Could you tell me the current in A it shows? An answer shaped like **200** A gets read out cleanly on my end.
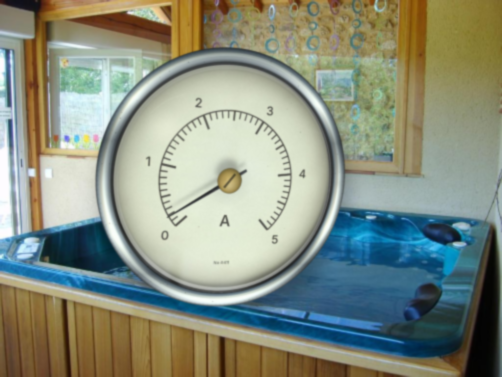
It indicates **0.2** A
